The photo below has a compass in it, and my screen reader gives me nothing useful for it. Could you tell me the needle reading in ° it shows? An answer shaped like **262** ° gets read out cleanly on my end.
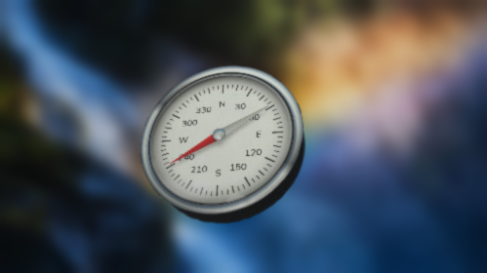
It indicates **240** °
